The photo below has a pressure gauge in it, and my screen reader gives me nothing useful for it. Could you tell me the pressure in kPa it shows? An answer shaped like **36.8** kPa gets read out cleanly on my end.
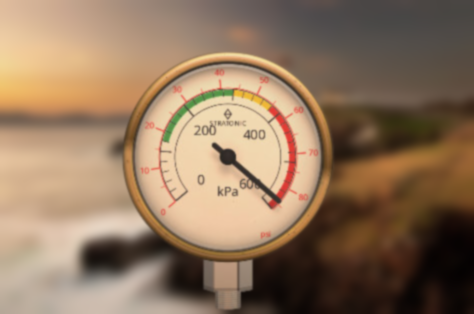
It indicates **580** kPa
